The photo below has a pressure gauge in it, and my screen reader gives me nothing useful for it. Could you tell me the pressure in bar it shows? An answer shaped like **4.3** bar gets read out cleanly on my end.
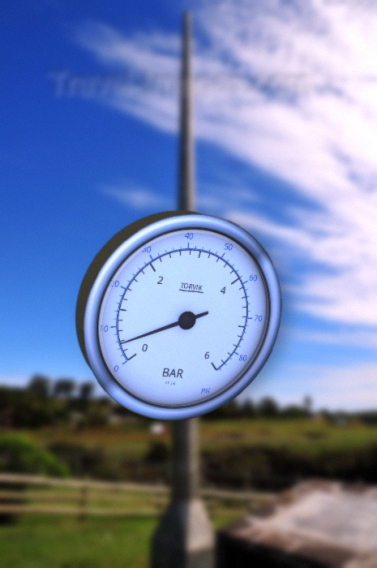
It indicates **0.4** bar
